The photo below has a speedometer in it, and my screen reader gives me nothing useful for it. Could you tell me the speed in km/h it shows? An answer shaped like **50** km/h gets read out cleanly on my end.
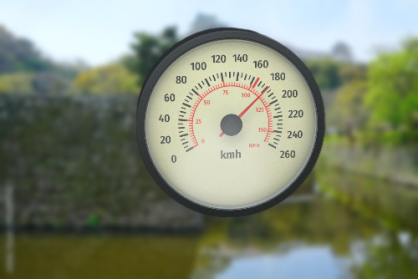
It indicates **180** km/h
